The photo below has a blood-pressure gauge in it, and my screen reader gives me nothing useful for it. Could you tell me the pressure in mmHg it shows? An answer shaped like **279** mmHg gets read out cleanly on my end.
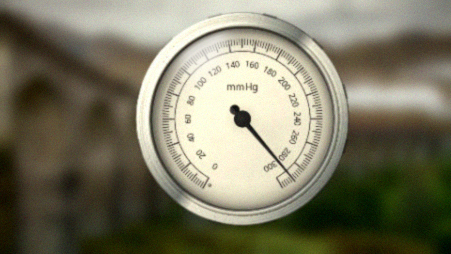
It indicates **290** mmHg
